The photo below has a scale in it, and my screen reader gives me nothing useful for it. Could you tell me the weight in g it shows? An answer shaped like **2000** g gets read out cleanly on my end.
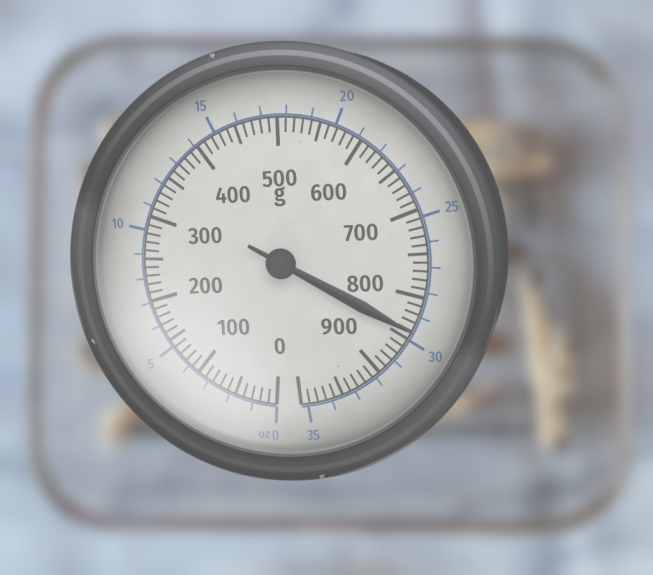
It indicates **840** g
